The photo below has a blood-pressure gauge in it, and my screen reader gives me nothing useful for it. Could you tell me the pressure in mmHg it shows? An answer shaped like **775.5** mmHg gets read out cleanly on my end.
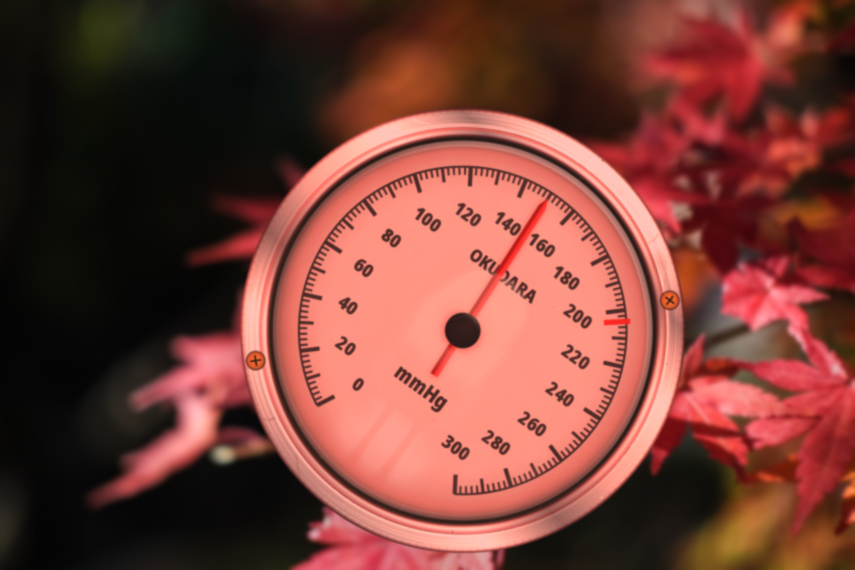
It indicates **150** mmHg
